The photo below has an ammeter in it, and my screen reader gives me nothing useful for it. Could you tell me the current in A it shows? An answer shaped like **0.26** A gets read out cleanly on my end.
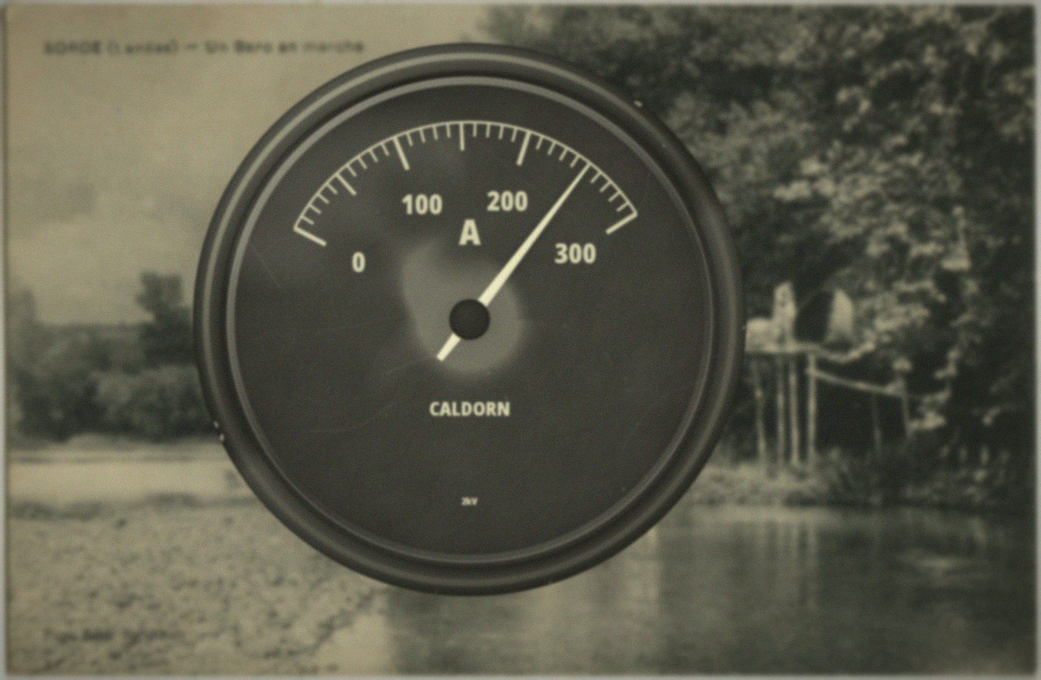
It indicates **250** A
